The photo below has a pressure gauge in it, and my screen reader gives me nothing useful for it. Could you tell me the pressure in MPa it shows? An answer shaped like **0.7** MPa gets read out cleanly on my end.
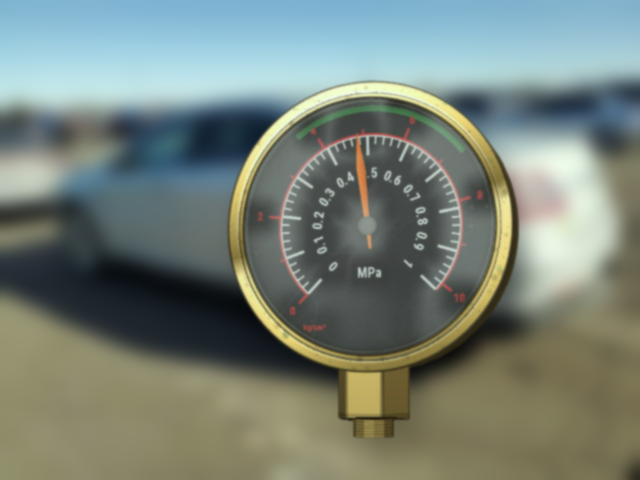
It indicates **0.48** MPa
